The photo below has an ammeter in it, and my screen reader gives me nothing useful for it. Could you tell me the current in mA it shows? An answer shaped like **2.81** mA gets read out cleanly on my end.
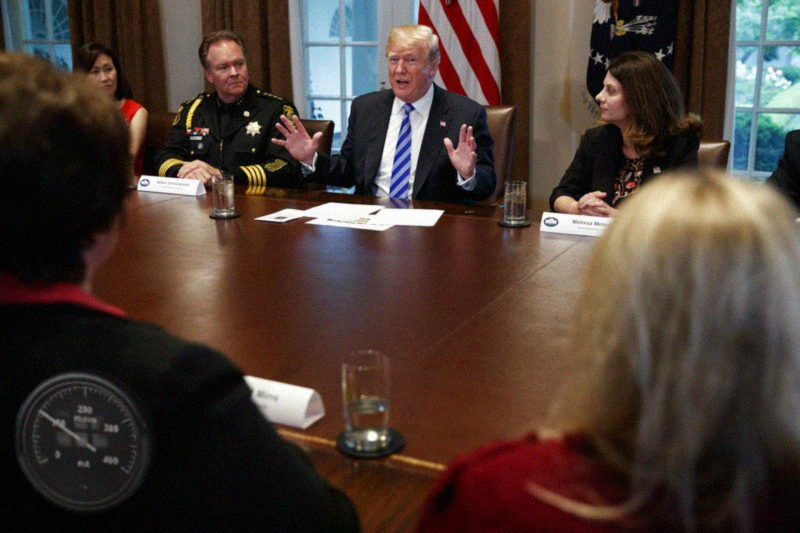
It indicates **100** mA
